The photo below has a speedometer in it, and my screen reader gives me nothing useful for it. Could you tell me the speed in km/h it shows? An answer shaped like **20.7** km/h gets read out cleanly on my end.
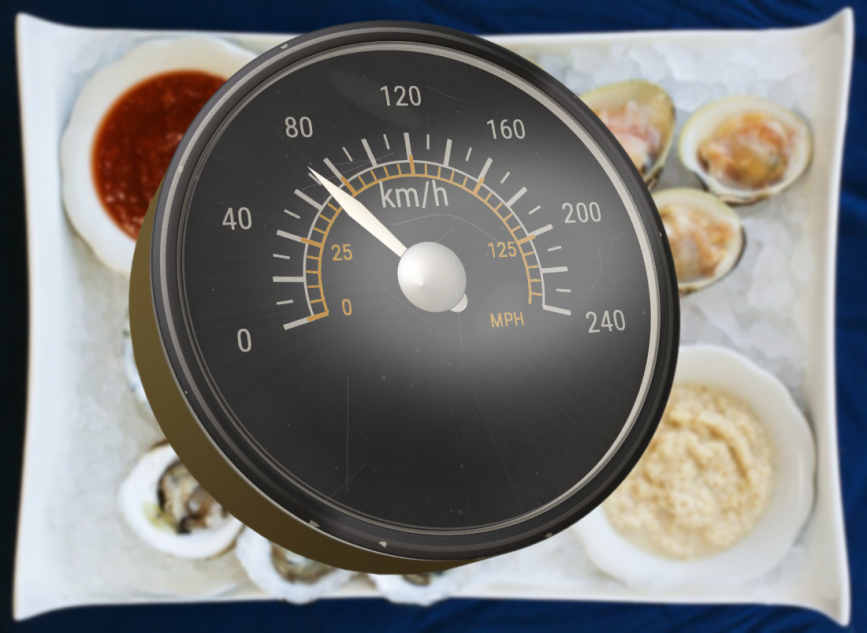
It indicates **70** km/h
